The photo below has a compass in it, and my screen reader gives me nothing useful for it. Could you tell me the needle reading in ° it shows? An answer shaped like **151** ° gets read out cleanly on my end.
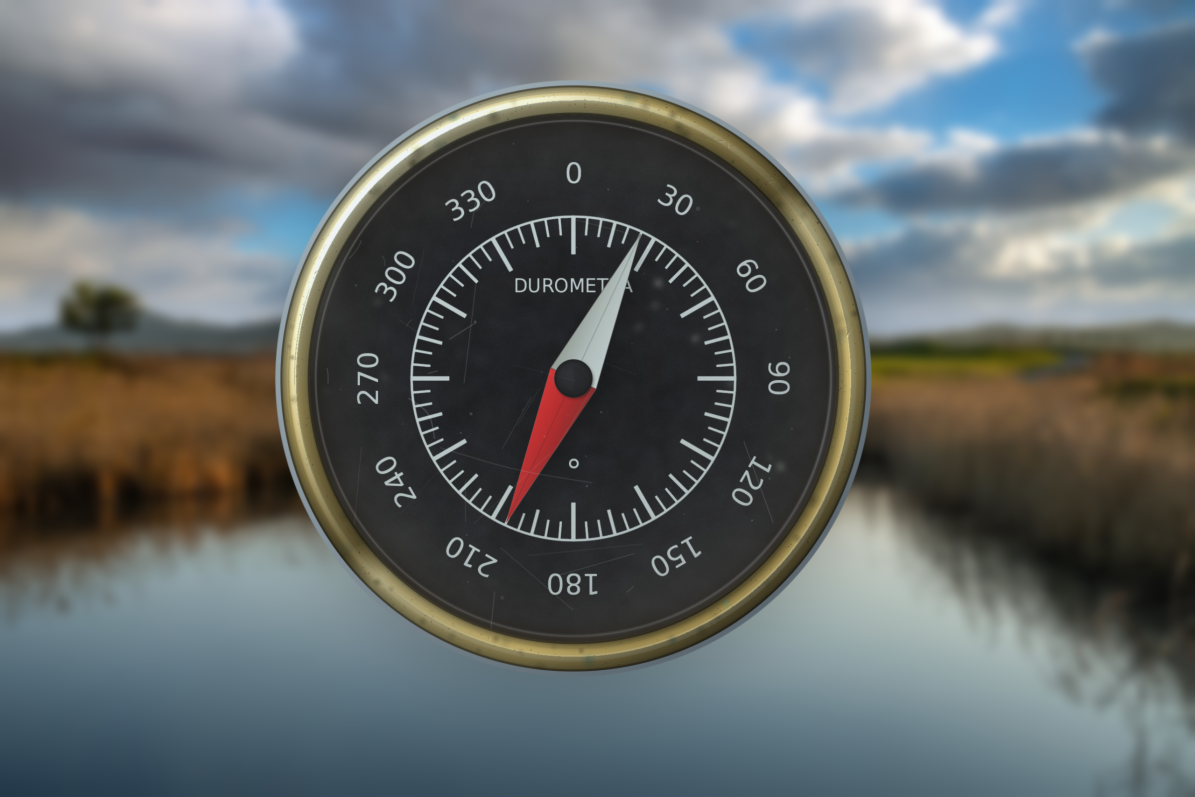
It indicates **205** °
